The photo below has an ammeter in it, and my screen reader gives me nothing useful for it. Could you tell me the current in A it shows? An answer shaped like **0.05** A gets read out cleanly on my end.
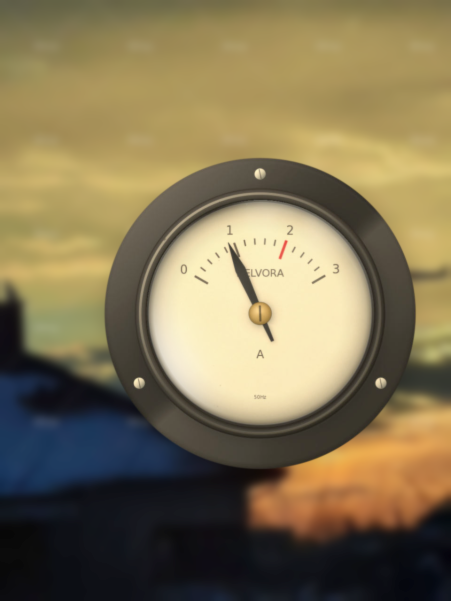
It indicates **0.9** A
